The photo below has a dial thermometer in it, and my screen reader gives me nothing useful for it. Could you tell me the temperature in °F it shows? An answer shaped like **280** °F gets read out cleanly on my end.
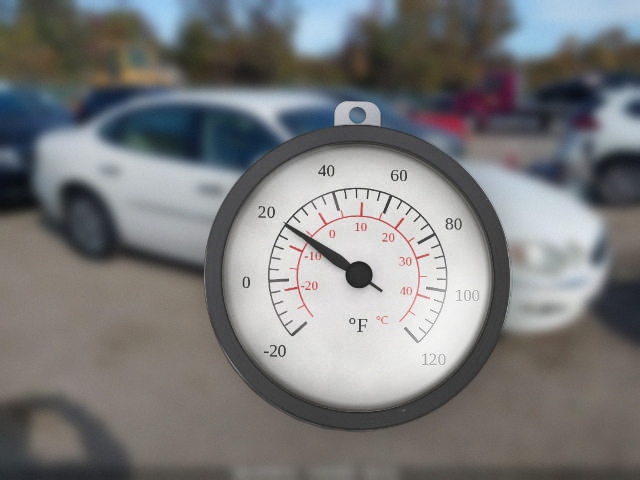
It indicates **20** °F
